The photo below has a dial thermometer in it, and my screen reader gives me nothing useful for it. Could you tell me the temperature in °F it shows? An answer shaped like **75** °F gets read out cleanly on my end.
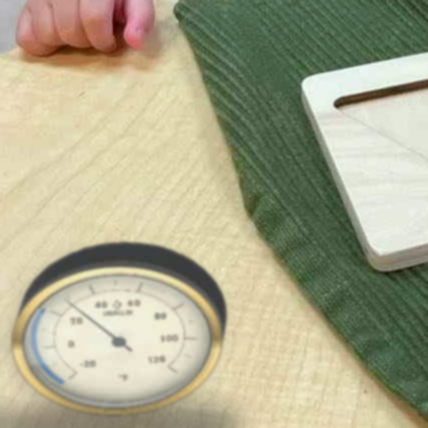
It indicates **30** °F
